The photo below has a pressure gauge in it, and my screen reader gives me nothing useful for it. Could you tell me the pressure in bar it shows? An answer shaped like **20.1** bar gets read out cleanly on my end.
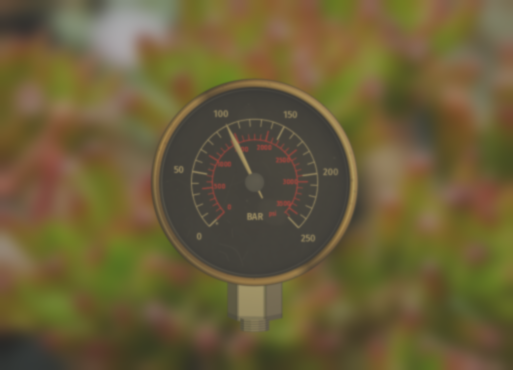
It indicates **100** bar
